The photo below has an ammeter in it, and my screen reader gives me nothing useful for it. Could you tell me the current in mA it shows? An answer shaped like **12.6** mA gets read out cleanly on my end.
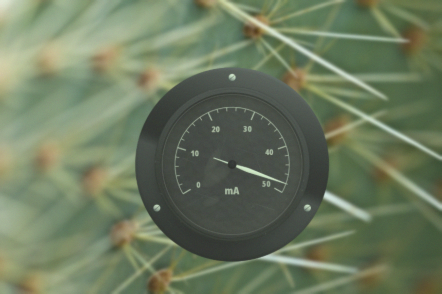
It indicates **48** mA
